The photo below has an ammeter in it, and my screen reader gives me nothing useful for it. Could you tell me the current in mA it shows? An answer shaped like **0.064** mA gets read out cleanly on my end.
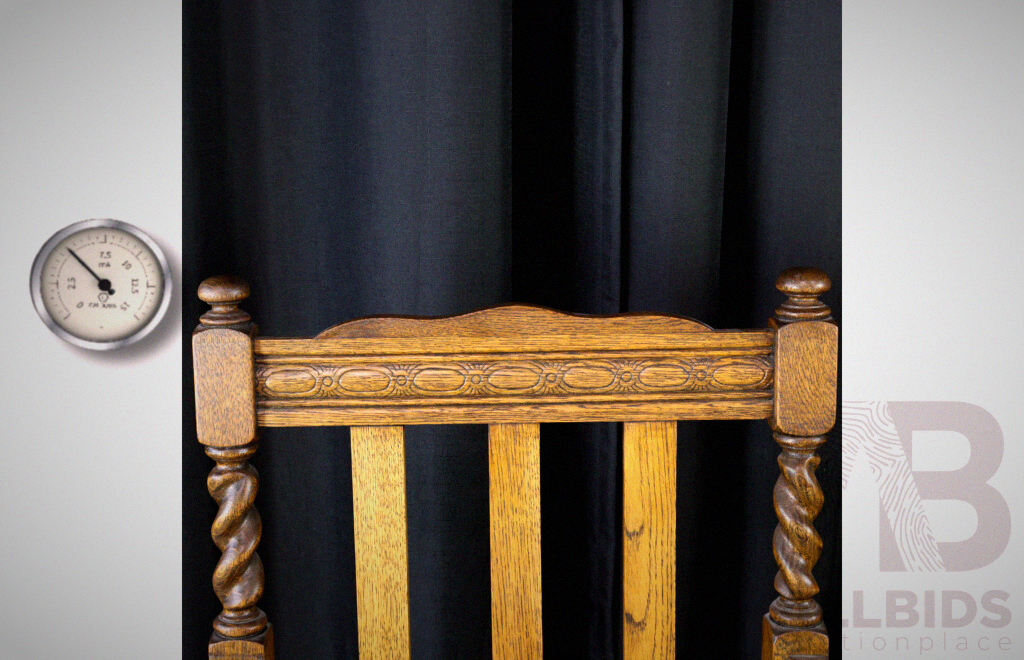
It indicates **5** mA
